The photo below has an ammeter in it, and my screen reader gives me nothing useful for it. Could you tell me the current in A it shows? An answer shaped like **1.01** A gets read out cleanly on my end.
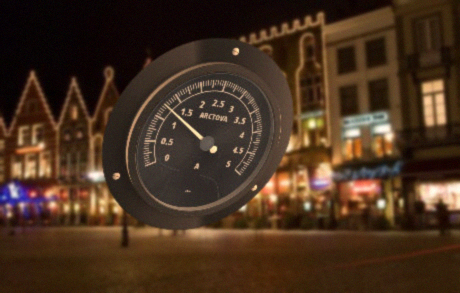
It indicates **1.25** A
